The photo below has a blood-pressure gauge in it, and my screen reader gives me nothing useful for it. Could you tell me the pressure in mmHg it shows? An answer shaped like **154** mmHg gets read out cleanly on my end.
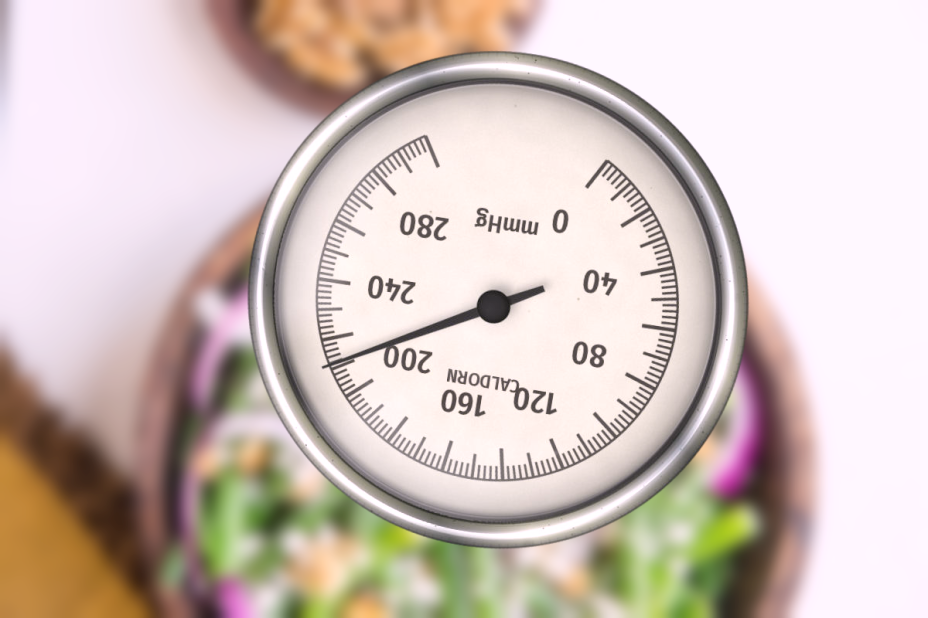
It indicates **212** mmHg
